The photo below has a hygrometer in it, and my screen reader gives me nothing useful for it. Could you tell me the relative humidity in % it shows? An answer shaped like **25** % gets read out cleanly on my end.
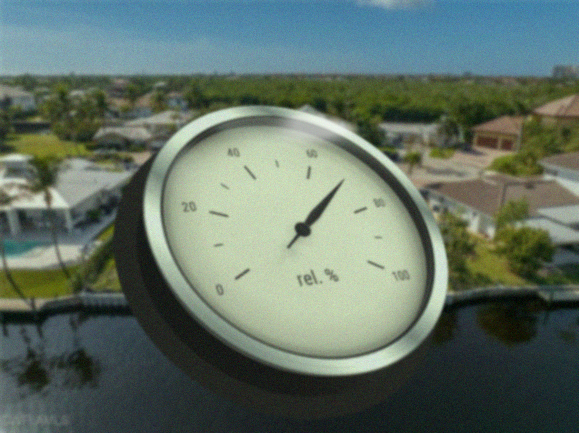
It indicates **70** %
